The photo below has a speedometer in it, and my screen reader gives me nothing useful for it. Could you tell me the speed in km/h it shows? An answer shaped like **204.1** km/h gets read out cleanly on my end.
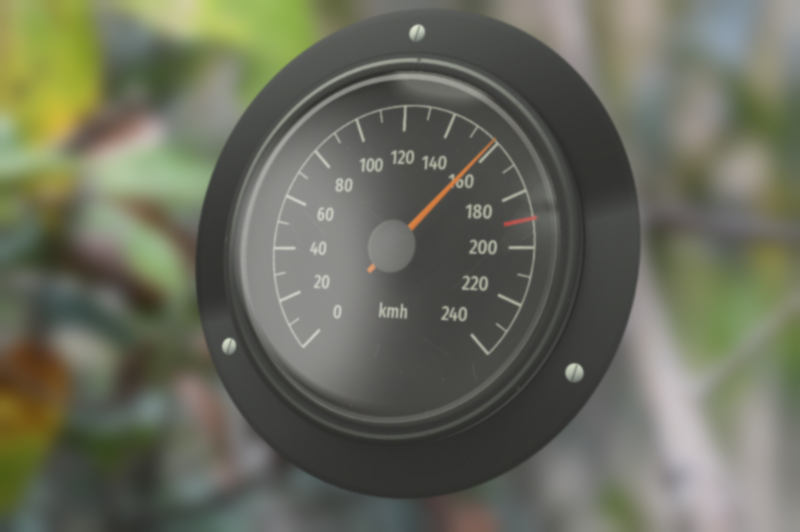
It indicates **160** km/h
